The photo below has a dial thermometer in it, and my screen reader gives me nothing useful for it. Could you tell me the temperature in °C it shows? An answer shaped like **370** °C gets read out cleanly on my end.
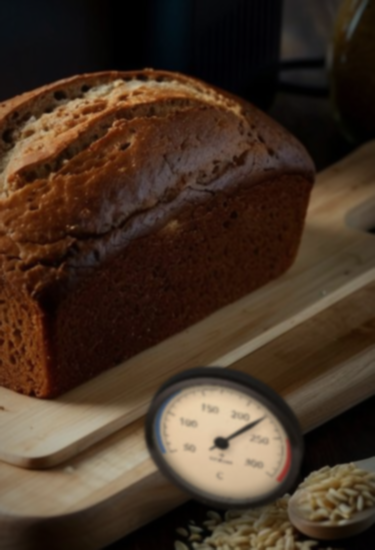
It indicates **220** °C
